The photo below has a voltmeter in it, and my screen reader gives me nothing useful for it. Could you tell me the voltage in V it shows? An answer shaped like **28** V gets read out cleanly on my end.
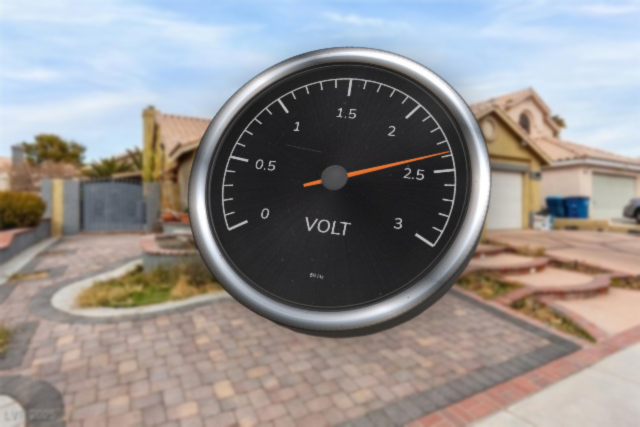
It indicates **2.4** V
